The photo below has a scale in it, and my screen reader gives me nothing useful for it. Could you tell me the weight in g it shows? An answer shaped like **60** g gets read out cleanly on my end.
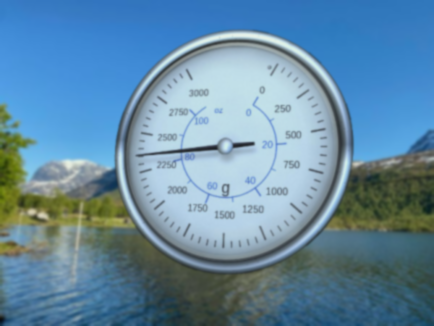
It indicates **2350** g
